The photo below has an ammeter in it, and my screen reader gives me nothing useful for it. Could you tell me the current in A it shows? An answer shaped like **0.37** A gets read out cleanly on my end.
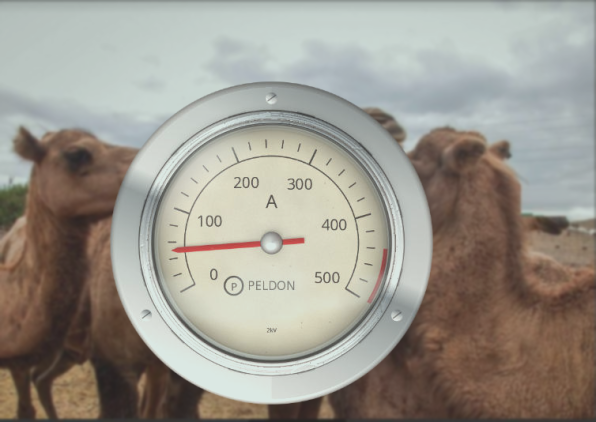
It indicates **50** A
